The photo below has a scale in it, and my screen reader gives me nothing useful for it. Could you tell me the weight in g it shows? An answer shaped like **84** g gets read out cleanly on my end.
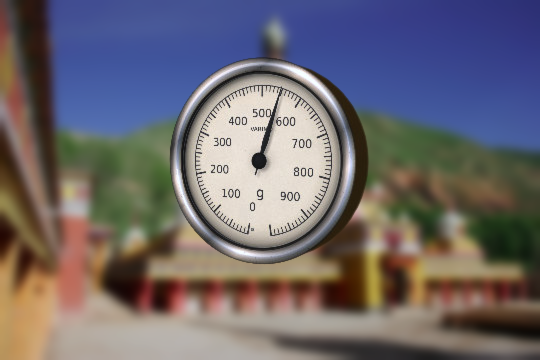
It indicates **550** g
